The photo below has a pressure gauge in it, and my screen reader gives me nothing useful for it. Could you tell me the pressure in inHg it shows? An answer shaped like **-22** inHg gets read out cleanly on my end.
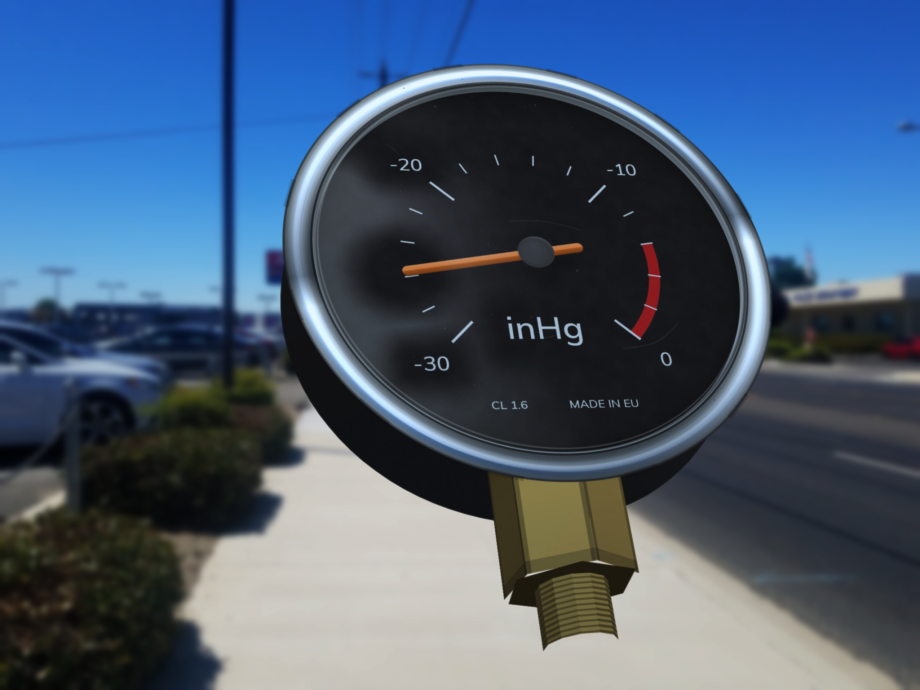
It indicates **-26** inHg
